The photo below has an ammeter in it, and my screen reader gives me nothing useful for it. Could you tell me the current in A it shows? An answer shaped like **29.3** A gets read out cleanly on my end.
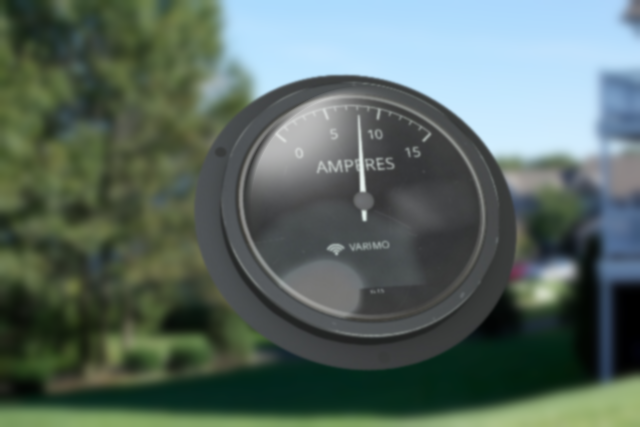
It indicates **8** A
